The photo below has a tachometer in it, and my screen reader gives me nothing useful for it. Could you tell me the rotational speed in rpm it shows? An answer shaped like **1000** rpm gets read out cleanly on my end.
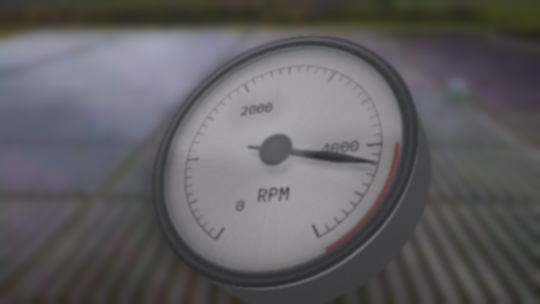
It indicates **4200** rpm
